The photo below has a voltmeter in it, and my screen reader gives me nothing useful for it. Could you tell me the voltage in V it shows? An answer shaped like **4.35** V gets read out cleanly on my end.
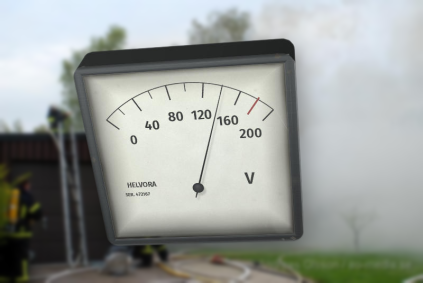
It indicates **140** V
